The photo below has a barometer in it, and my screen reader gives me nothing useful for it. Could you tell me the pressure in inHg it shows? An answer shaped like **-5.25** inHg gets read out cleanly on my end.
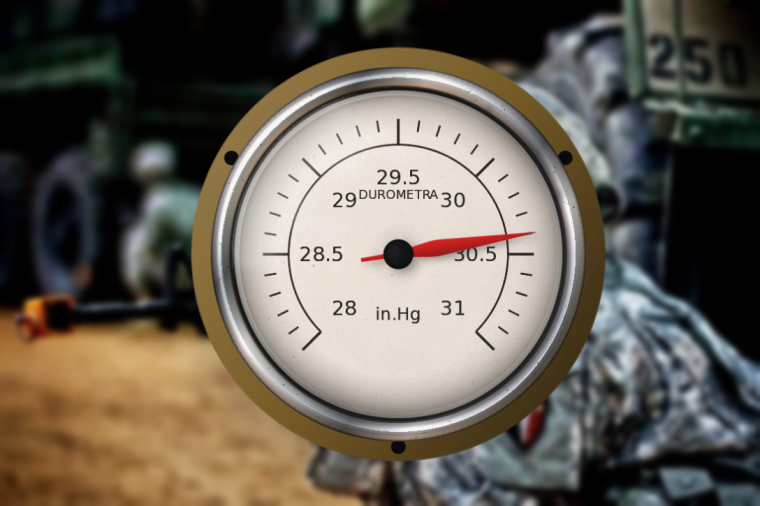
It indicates **30.4** inHg
